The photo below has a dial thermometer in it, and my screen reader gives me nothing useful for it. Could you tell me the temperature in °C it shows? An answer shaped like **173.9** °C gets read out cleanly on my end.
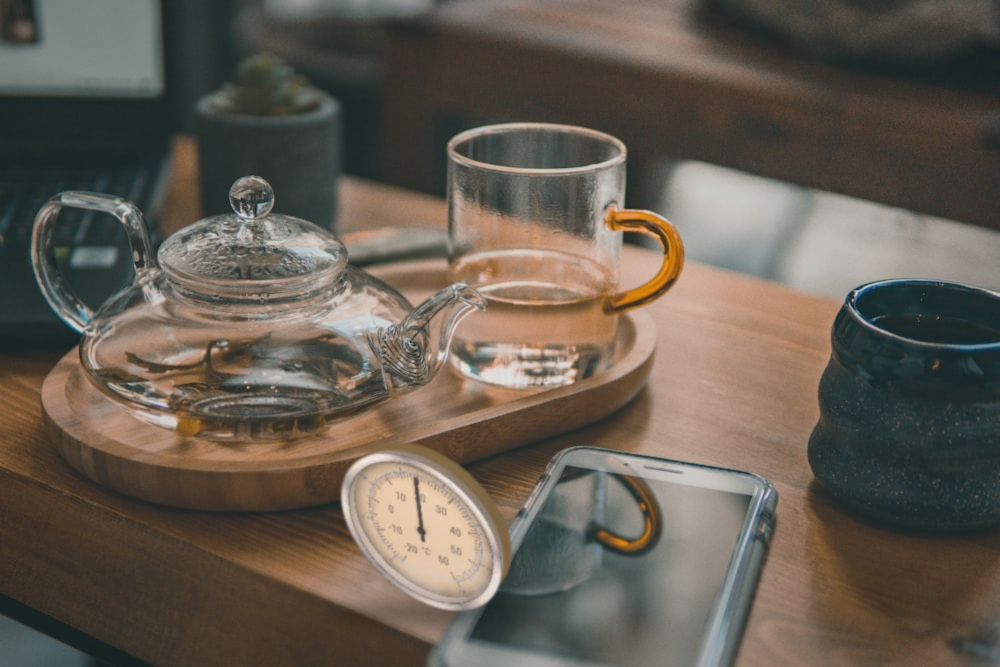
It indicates **20** °C
